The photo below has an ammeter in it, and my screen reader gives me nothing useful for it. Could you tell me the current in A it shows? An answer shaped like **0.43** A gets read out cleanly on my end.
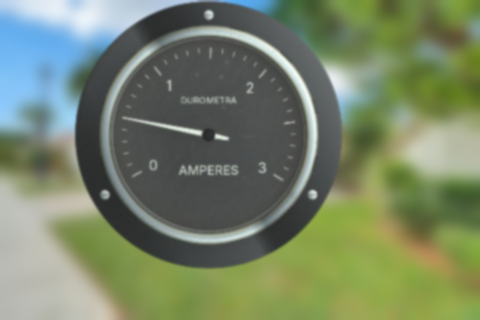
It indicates **0.5** A
